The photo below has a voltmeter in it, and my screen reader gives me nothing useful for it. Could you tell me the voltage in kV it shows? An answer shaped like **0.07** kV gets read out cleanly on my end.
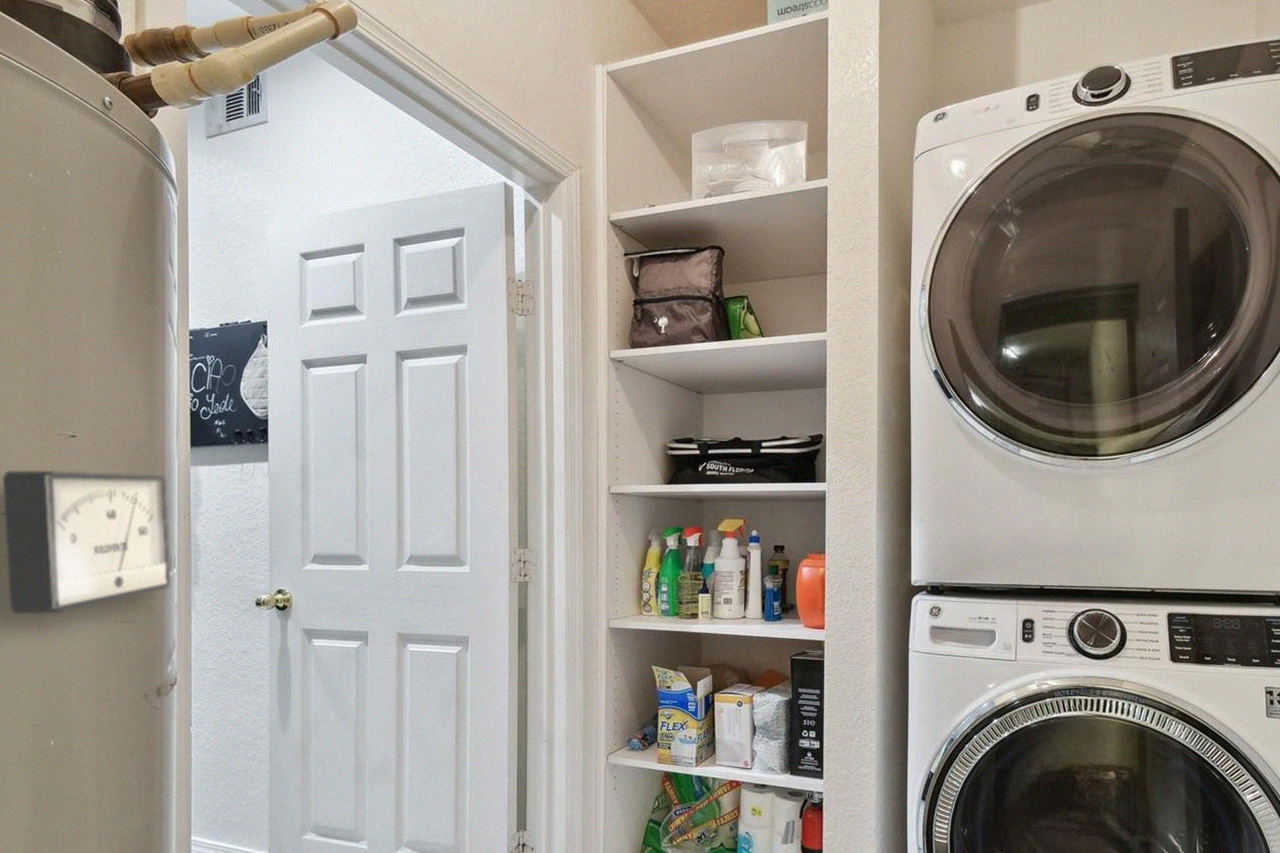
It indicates **50** kV
